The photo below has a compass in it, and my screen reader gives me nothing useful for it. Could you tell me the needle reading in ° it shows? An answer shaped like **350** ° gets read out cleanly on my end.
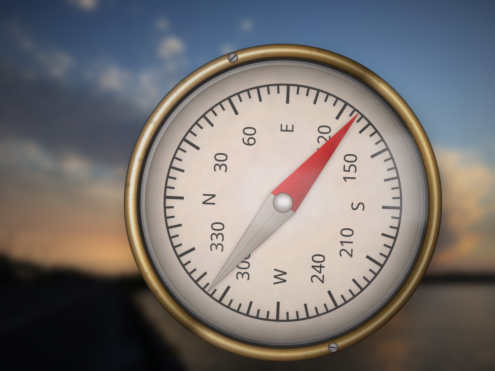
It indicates **127.5** °
